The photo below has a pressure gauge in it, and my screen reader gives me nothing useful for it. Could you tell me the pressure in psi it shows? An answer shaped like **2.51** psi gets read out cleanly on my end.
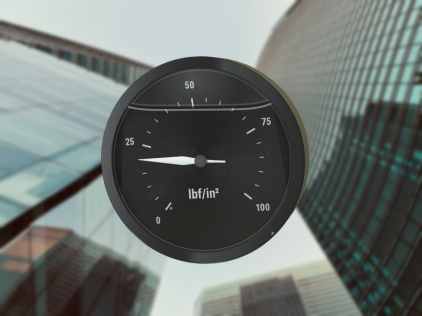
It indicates **20** psi
